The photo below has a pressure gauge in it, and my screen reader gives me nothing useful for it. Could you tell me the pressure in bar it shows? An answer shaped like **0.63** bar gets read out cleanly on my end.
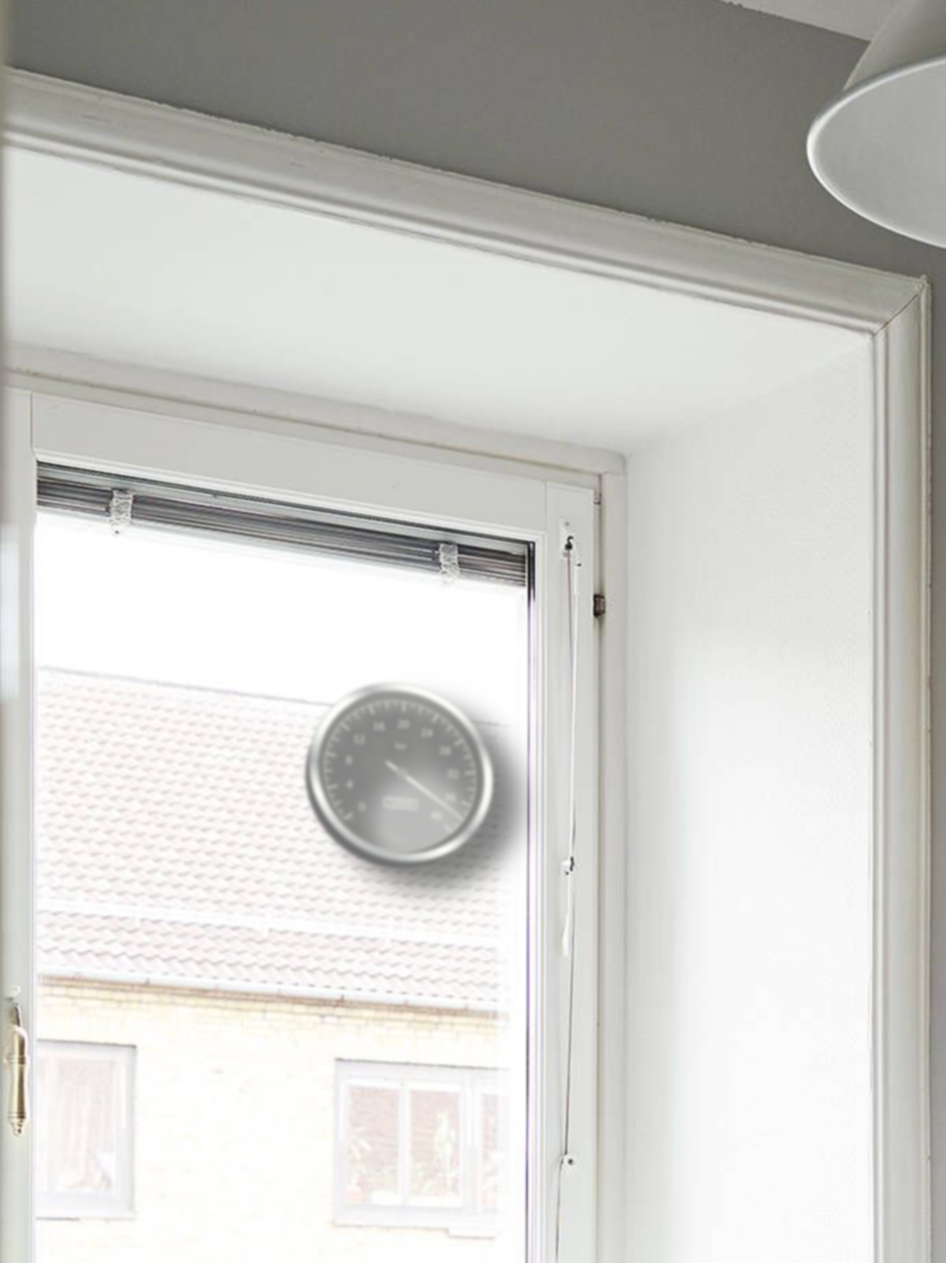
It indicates **38** bar
